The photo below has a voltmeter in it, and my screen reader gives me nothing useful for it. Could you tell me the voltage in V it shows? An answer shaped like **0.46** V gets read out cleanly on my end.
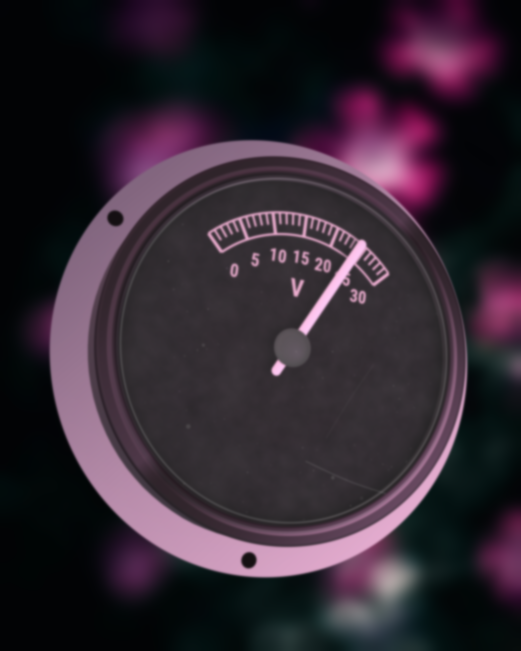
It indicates **24** V
